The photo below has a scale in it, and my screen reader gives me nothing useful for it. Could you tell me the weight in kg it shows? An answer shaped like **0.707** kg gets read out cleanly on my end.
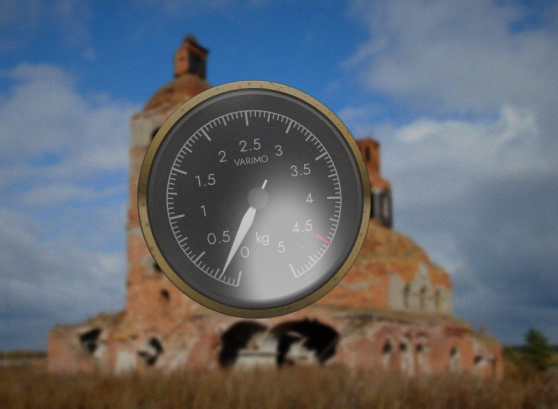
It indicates **0.2** kg
